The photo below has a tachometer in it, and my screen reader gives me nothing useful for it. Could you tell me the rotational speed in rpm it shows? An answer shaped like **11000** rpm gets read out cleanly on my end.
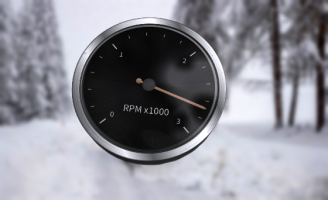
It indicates **2700** rpm
